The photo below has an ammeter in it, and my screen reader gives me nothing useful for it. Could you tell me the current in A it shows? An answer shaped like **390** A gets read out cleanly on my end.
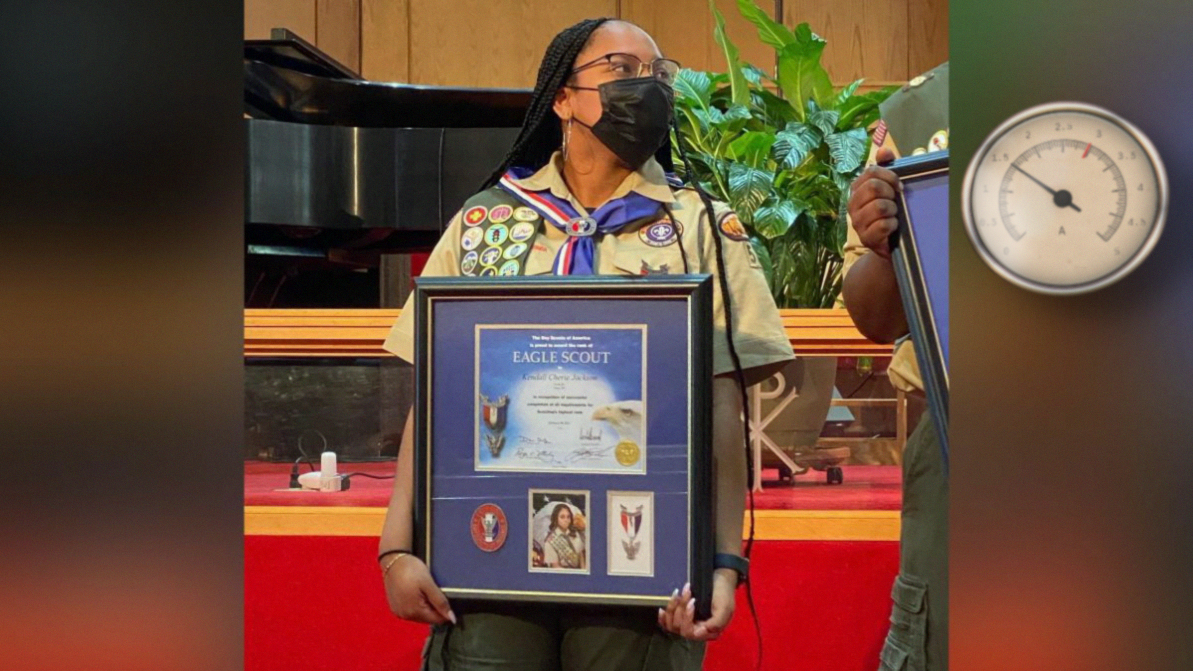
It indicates **1.5** A
